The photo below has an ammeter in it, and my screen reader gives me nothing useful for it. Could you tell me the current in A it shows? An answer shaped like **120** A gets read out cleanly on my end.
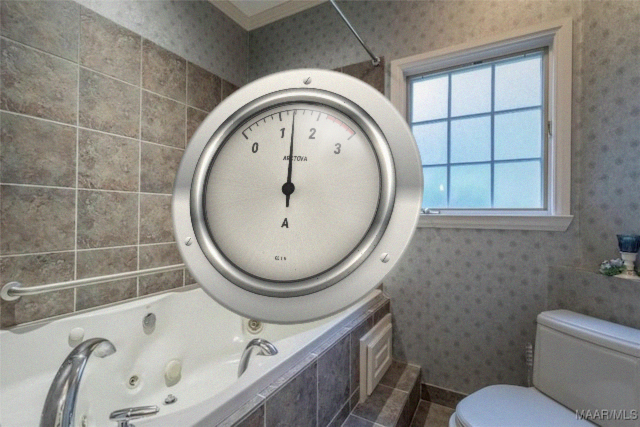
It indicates **1.4** A
